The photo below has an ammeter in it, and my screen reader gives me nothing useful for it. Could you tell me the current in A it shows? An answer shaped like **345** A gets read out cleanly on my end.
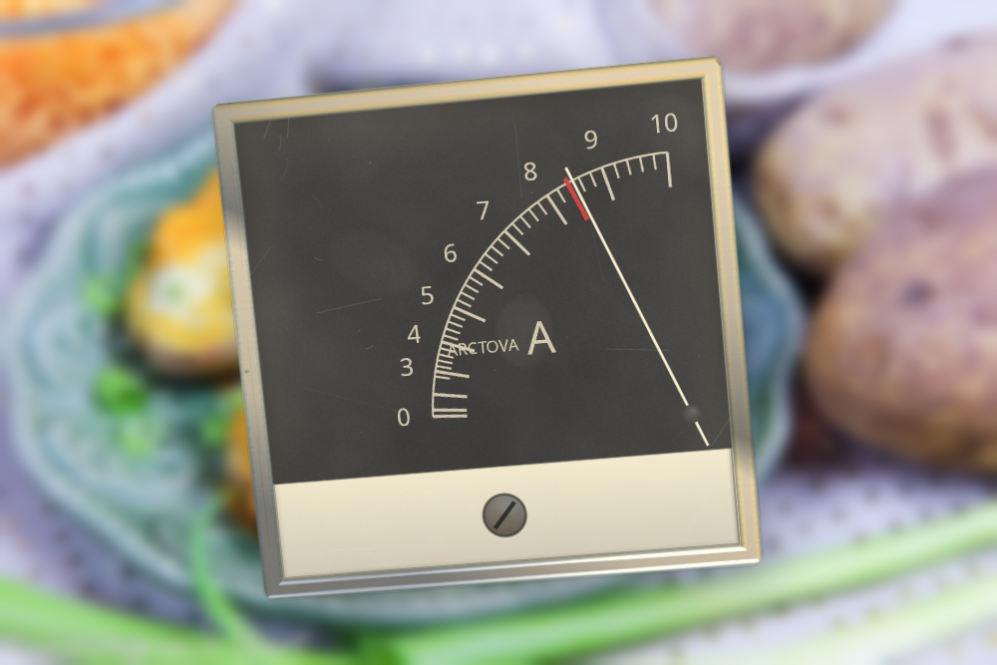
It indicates **8.5** A
